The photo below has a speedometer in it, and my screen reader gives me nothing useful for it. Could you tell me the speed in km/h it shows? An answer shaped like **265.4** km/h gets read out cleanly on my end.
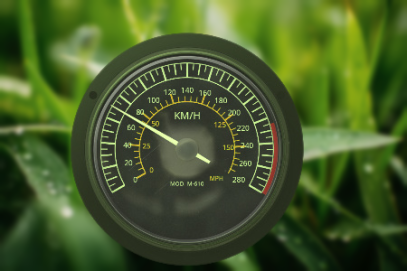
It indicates **70** km/h
